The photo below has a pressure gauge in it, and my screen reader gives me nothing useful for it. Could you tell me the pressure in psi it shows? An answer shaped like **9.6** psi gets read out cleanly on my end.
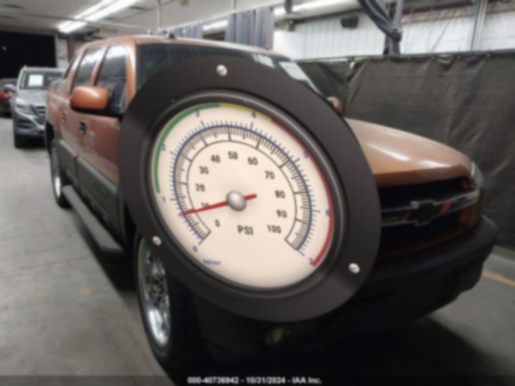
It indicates **10** psi
